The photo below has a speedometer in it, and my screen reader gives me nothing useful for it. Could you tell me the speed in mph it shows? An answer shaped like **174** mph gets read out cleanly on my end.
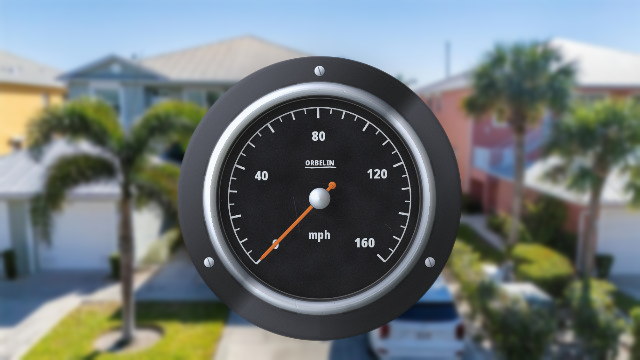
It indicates **0** mph
